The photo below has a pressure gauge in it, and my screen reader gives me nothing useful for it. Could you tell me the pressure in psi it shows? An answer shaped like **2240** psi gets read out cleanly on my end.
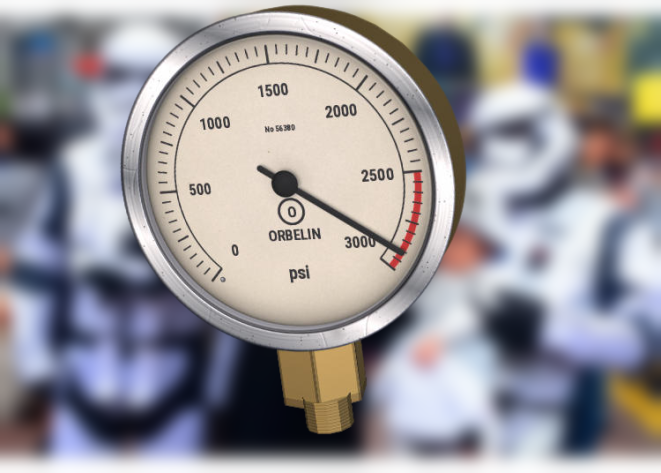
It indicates **2900** psi
